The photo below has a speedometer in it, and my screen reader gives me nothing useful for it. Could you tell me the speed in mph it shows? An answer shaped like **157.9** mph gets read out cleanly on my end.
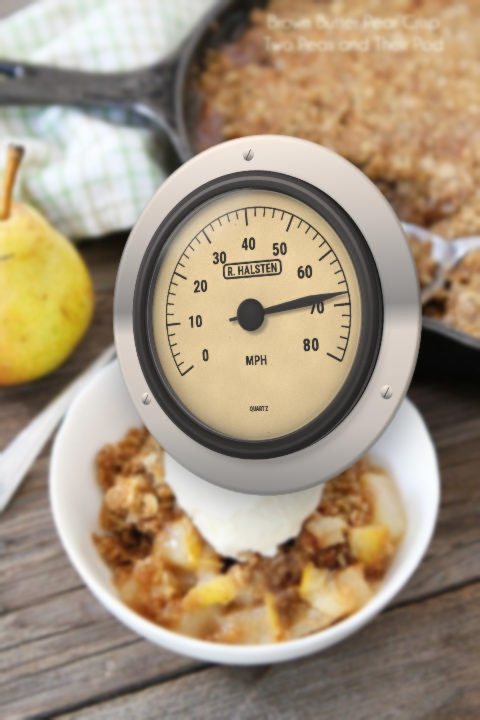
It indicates **68** mph
